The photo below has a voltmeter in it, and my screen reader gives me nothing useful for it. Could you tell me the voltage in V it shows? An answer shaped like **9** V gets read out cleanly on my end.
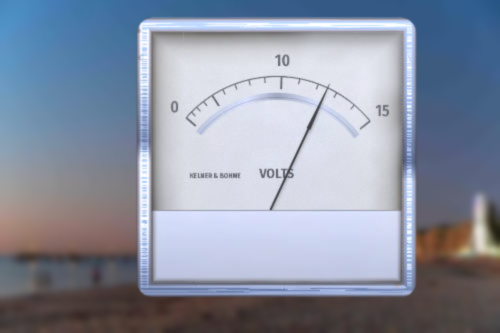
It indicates **12.5** V
